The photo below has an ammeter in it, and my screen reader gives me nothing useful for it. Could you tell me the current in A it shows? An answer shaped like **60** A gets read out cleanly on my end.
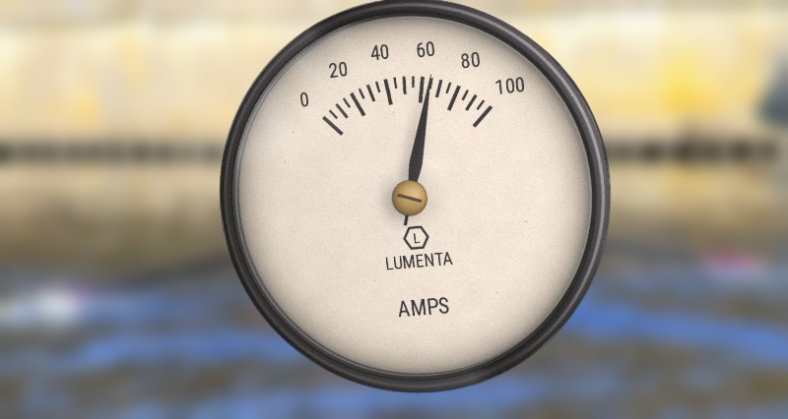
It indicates **65** A
